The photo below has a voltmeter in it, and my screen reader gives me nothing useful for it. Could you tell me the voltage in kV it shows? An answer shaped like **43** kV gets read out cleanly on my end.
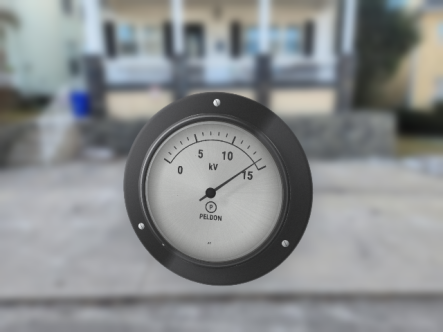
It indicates **14** kV
